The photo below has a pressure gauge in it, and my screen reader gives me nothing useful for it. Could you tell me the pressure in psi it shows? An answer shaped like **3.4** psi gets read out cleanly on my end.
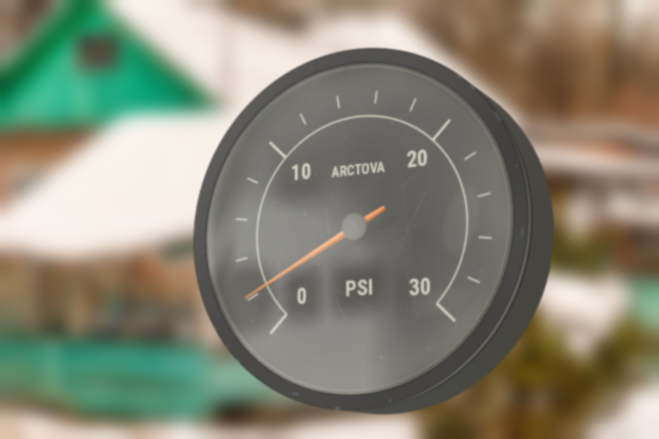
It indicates **2** psi
